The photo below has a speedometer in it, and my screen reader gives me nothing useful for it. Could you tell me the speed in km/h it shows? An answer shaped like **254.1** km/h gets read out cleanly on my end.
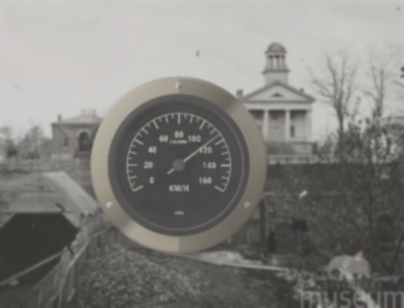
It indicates **115** km/h
